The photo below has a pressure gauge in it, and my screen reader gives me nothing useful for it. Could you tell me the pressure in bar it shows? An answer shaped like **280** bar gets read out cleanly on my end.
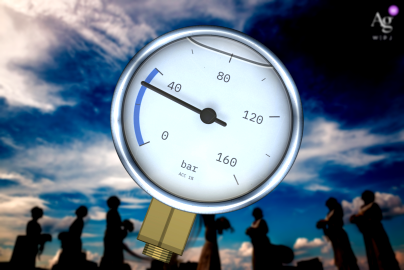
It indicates **30** bar
